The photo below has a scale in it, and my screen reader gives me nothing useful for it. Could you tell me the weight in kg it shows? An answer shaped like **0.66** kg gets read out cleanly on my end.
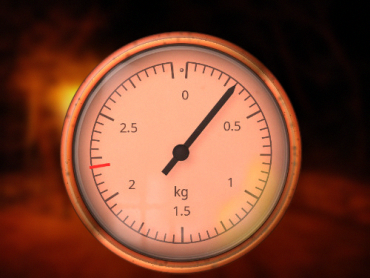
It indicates **0.3** kg
